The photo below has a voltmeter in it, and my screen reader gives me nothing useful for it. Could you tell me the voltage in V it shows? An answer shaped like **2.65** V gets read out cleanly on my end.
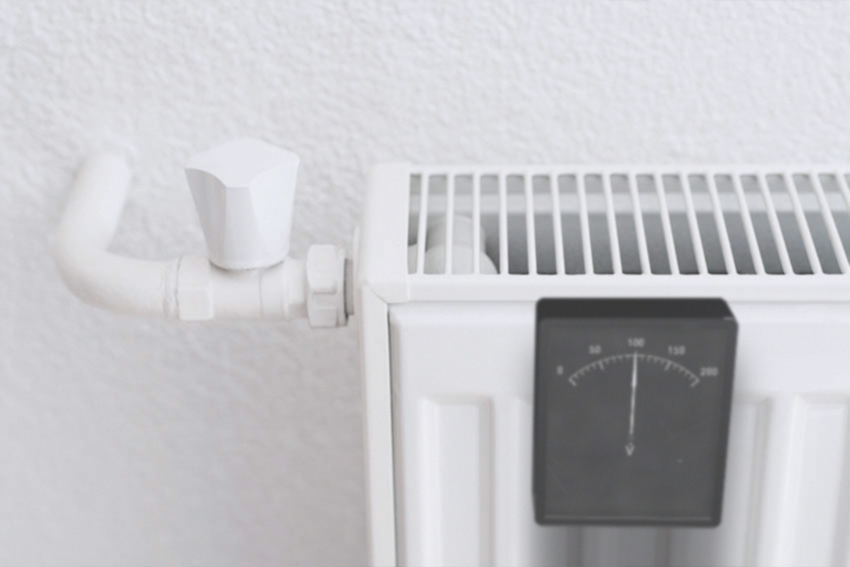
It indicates **100** V
